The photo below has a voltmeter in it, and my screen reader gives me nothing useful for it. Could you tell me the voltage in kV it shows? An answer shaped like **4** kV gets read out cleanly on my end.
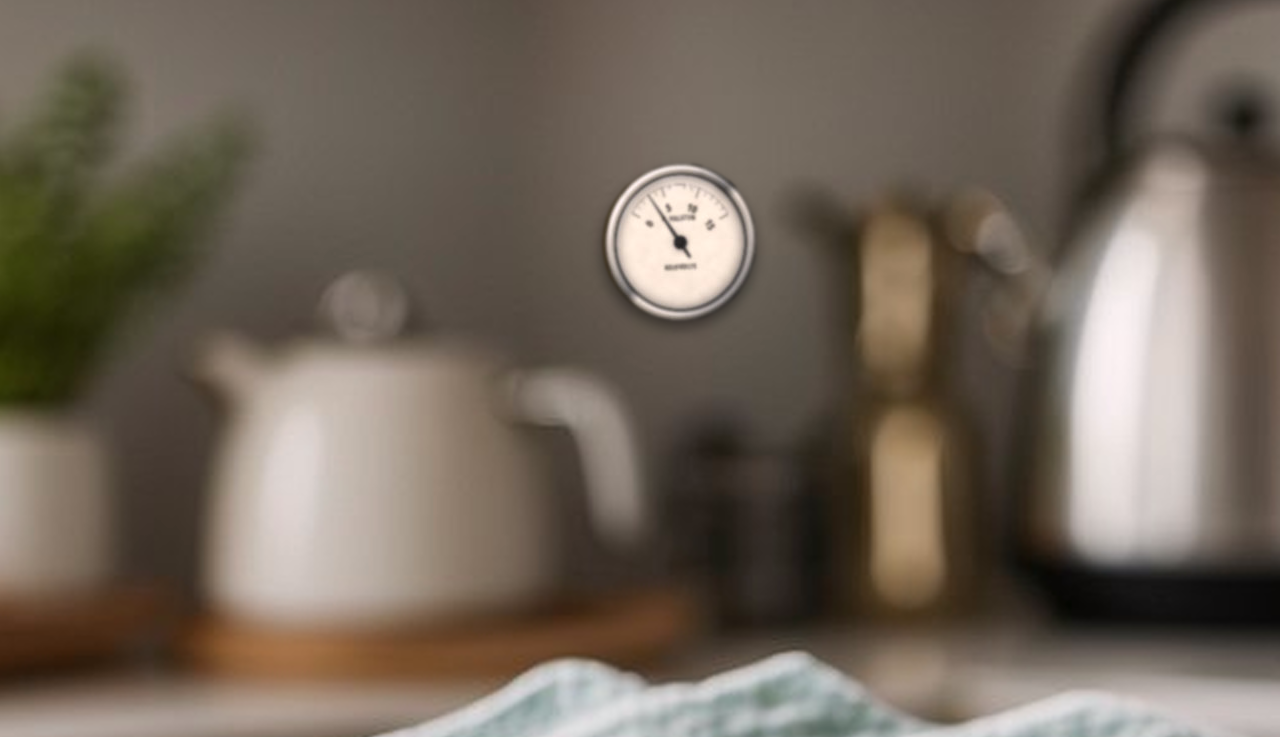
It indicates **3** kV
